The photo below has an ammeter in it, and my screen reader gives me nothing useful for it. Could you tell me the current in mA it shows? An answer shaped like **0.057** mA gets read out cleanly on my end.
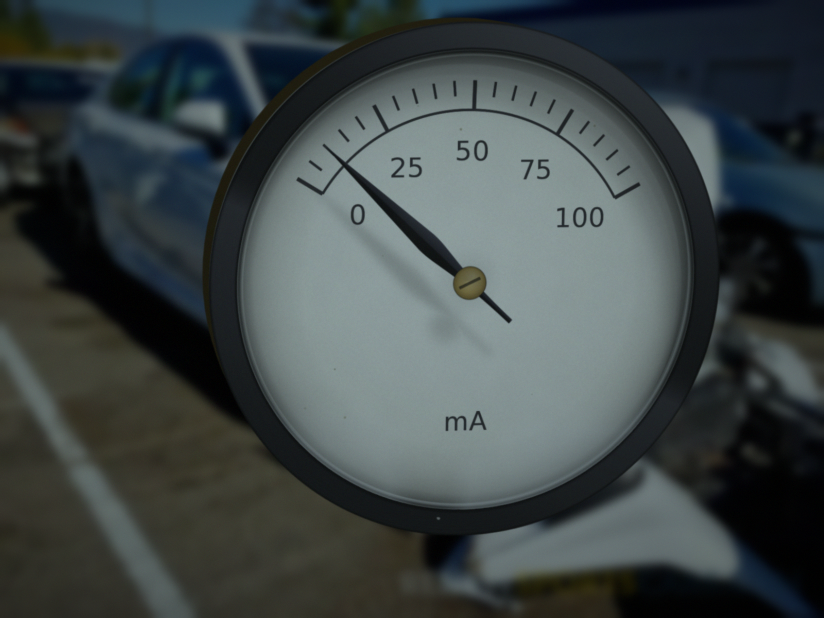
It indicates **10** mA
